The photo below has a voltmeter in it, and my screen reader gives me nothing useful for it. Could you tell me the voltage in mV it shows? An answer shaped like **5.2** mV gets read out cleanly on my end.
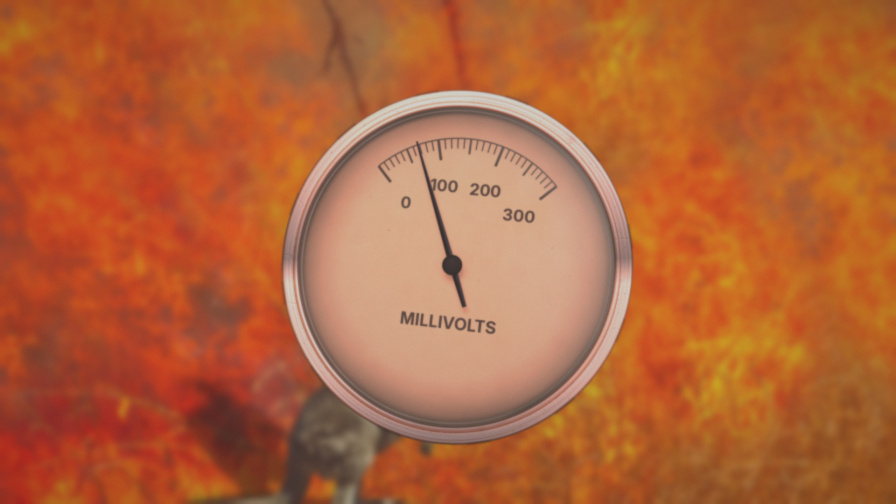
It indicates **70** mV
